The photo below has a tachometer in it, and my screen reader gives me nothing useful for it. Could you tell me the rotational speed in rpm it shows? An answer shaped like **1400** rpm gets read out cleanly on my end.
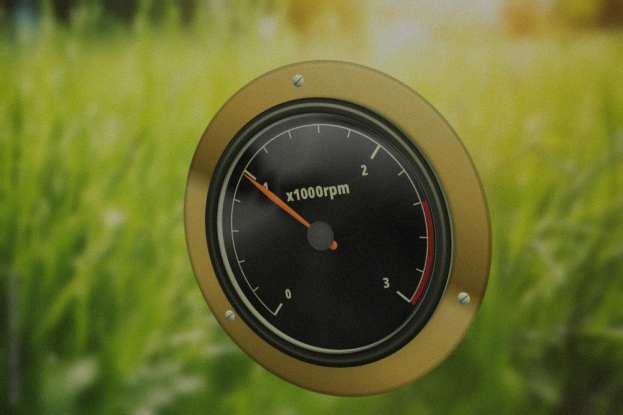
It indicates **1000** rpm
